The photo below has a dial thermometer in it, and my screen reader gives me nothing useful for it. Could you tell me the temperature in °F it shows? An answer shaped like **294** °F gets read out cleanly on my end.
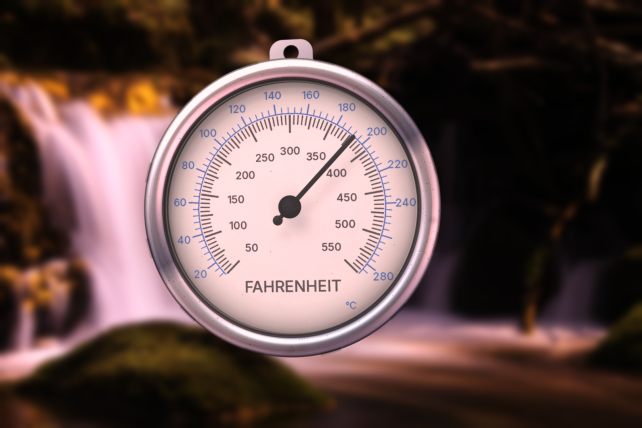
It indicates **380** °F
